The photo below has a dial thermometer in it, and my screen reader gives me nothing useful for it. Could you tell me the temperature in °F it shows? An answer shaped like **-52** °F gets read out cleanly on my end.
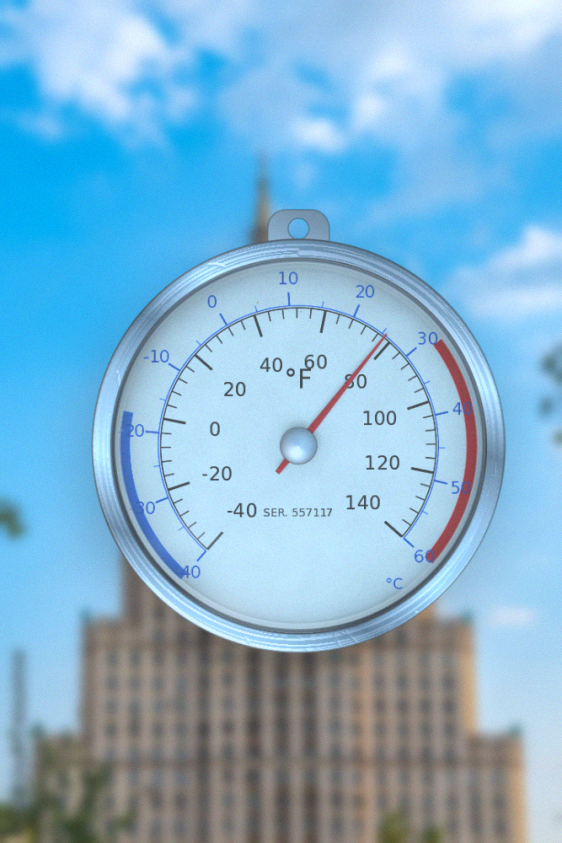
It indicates **78** °F
